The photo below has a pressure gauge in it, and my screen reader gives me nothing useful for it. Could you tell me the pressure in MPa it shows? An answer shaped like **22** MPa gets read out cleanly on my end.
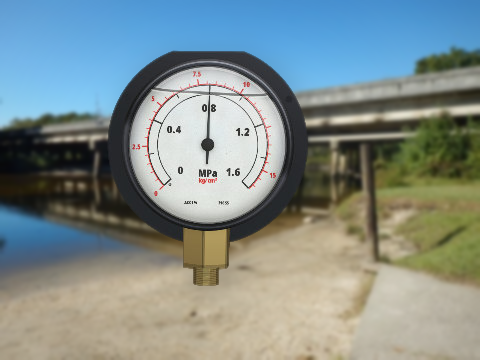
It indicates **0.8** MPa
